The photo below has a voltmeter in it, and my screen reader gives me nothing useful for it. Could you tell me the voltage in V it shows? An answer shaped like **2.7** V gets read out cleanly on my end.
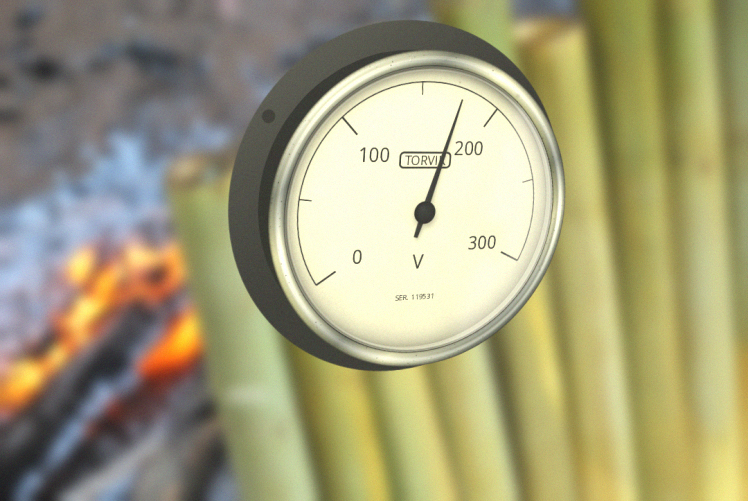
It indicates **175** V
